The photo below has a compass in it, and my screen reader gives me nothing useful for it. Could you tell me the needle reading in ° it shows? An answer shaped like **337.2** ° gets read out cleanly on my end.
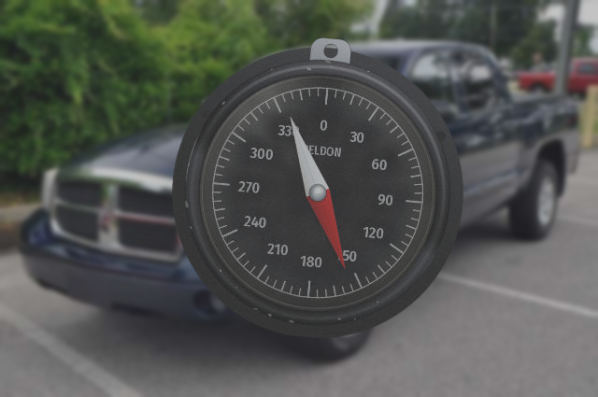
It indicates **155** °
